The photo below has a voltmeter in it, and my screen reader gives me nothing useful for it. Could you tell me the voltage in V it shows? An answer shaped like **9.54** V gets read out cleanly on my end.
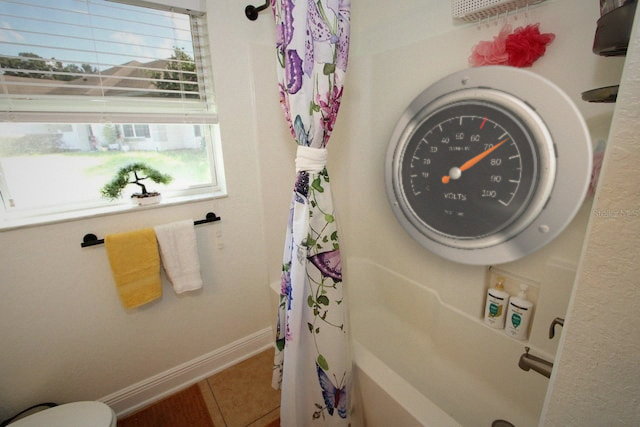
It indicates **72.5** V
